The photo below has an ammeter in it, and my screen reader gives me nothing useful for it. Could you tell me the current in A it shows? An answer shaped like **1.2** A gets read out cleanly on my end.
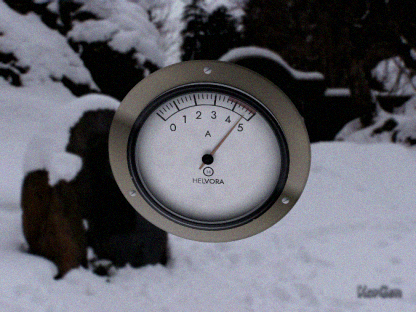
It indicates **4.6** A
